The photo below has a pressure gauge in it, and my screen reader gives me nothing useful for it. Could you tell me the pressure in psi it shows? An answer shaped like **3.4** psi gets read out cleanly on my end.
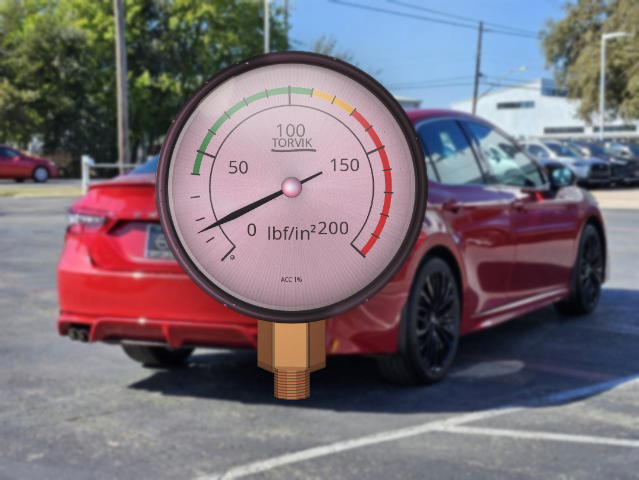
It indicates **15** psi
